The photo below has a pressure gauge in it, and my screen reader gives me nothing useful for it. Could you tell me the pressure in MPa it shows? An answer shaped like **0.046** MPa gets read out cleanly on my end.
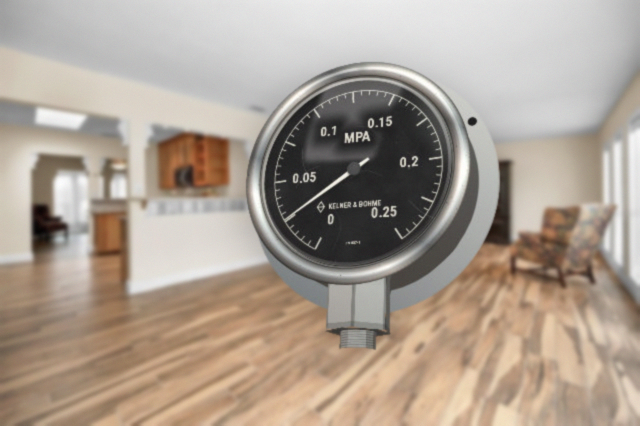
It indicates **0.025** MPa
